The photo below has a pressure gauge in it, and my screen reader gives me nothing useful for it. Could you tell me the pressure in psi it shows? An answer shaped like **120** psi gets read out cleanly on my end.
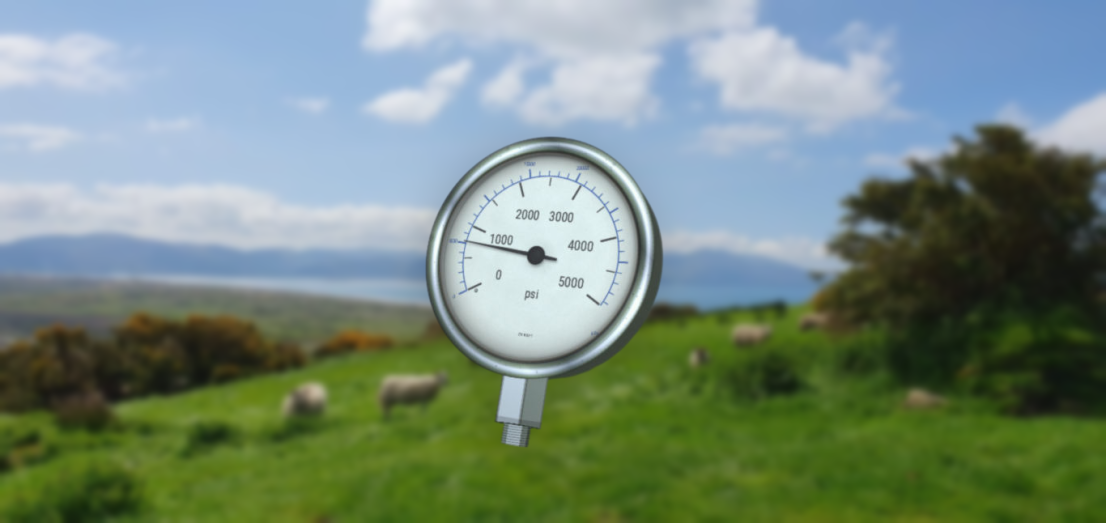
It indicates **750** psi
